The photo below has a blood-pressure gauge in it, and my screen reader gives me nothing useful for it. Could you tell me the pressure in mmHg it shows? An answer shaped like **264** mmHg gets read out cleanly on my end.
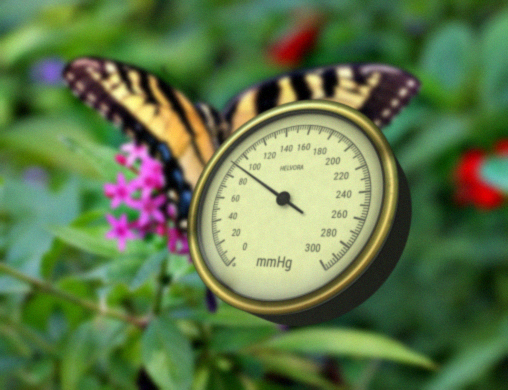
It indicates **90** mmHg
